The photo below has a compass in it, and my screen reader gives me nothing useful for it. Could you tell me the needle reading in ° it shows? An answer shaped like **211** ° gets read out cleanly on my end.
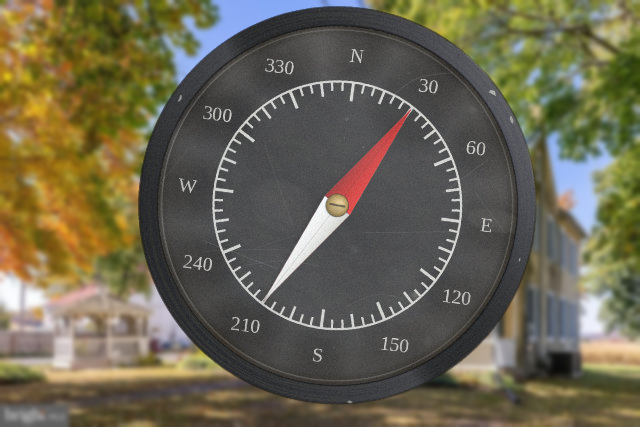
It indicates **30** °
